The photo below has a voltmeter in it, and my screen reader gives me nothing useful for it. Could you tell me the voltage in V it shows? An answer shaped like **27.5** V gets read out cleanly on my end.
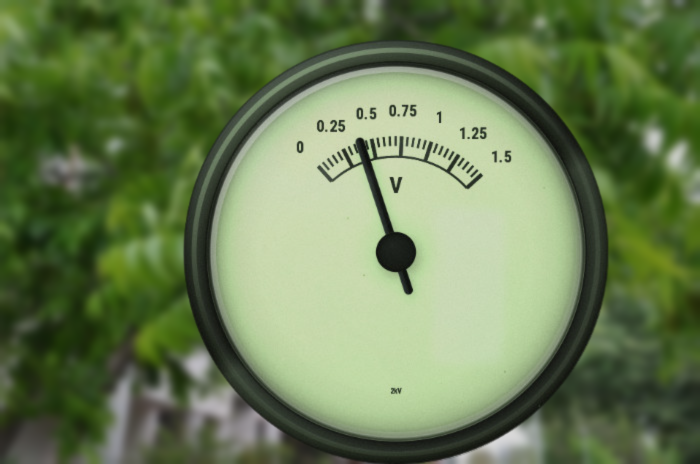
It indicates **0.4** V
